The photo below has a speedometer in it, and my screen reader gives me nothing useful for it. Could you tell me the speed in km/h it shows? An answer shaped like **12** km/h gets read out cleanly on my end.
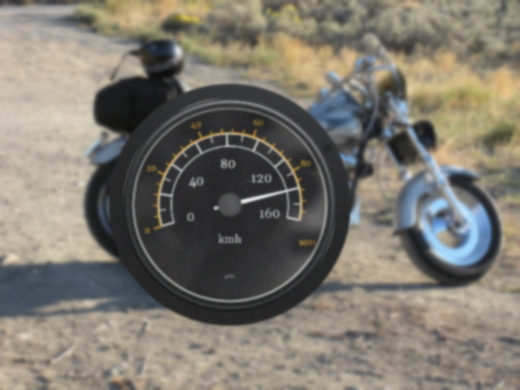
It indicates **140** km/h
